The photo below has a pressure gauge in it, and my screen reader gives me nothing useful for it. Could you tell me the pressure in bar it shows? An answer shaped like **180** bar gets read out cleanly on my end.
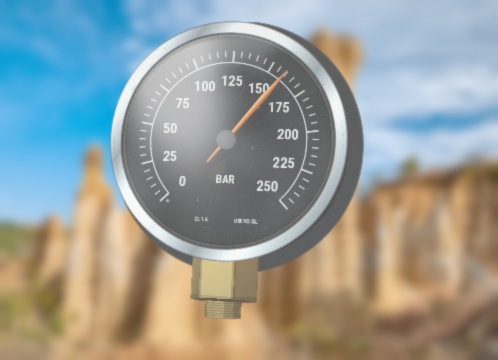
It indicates **160** bar
